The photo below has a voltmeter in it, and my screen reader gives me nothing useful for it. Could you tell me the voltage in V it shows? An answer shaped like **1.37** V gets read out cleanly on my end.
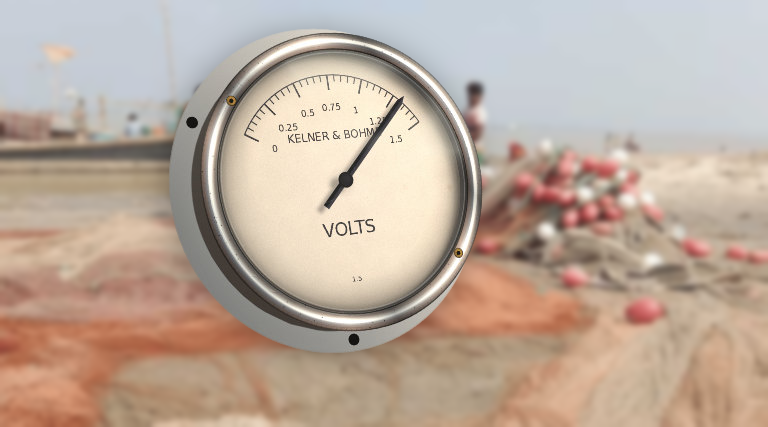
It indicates **1.3** V
